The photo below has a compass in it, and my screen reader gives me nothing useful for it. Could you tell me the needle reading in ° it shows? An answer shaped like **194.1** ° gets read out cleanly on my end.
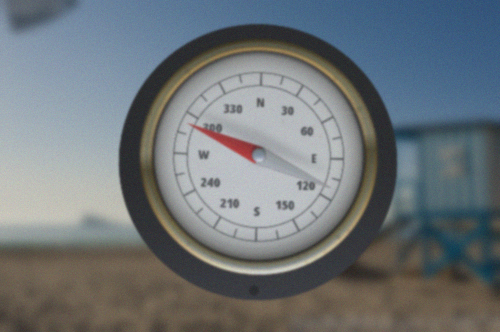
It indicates **292.5** °
